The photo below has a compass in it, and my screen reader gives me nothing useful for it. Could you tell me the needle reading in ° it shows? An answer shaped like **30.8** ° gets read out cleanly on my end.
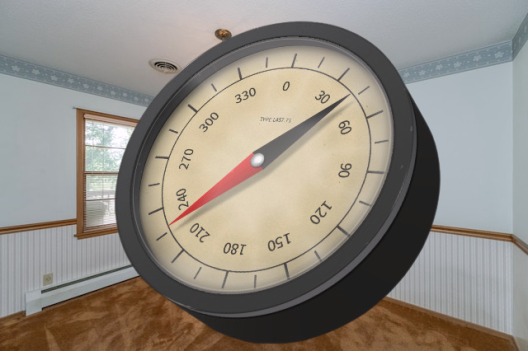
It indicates **225** °
